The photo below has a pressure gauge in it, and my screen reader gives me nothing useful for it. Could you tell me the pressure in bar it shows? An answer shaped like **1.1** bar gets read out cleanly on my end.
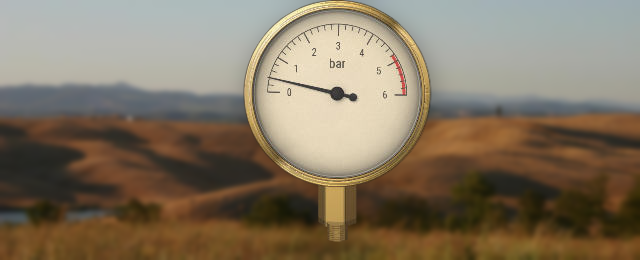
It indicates **0.4** bar
